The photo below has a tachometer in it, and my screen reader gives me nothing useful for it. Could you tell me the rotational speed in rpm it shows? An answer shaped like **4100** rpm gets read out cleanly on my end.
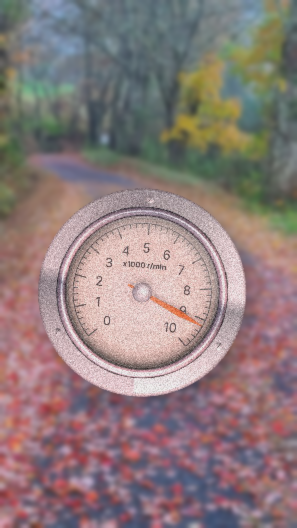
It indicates **9200** rpm
